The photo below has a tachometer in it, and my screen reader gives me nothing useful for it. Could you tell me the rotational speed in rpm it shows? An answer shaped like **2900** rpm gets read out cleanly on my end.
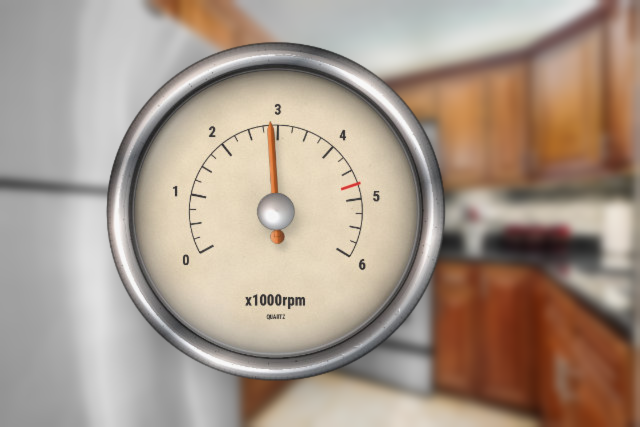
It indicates **2875** rpm
